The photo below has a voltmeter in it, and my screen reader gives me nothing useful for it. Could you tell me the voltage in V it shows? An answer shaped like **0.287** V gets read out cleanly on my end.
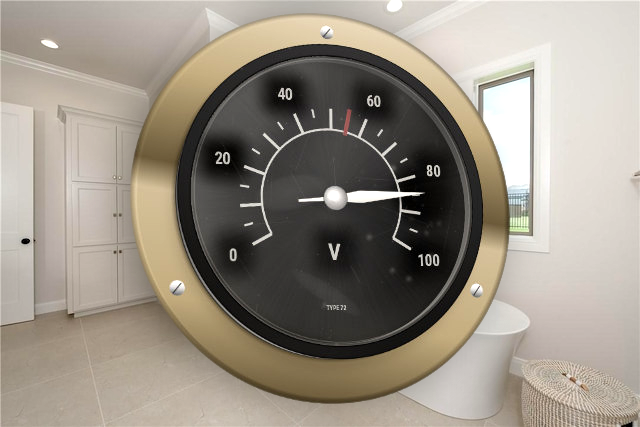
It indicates **85** V
